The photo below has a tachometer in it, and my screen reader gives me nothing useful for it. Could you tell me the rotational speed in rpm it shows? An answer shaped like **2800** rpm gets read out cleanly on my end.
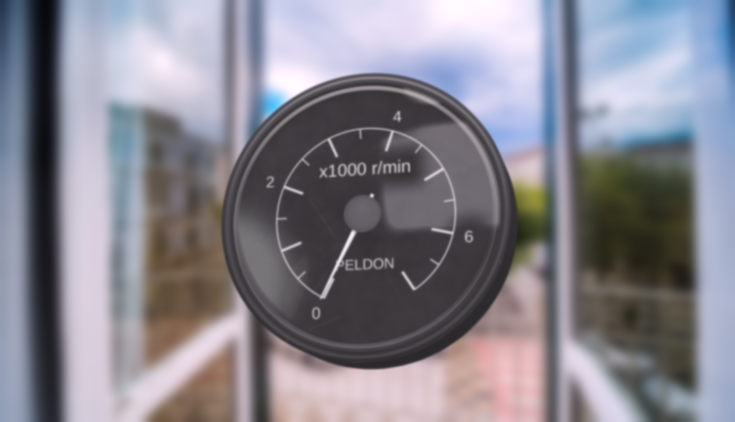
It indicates **0** rpm
